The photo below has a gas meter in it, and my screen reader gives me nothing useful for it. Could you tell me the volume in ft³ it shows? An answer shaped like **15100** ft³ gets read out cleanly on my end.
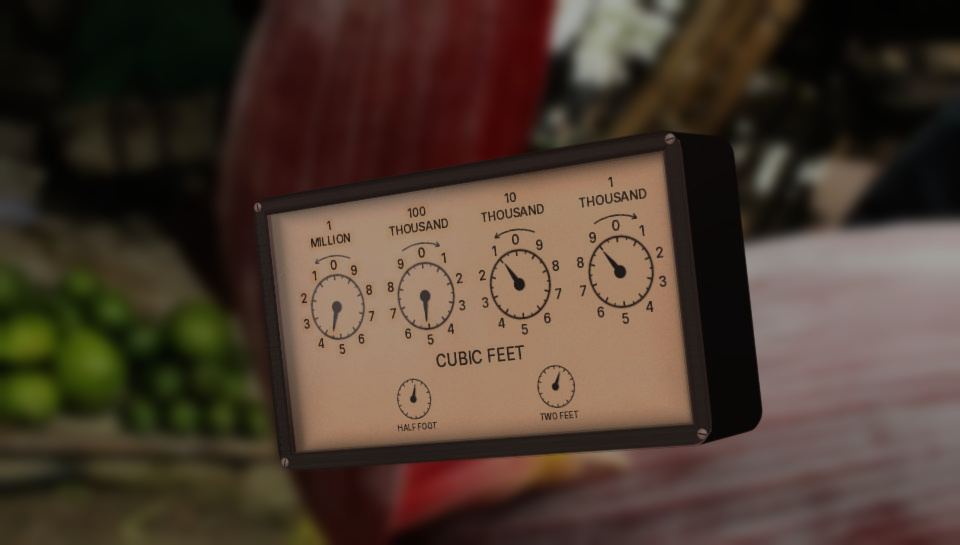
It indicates **450900** ft³
